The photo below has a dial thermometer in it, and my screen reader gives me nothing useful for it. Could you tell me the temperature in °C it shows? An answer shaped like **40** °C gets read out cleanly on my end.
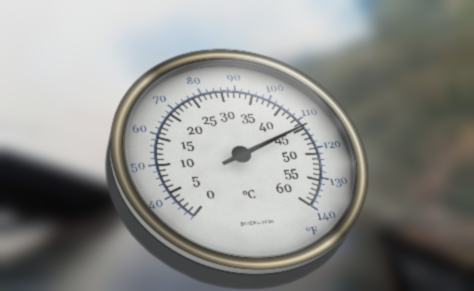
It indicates **45** °C
